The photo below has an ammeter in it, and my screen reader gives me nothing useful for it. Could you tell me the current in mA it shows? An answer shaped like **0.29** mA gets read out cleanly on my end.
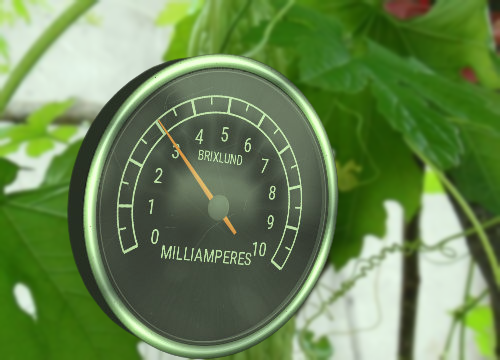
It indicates **3** mA
